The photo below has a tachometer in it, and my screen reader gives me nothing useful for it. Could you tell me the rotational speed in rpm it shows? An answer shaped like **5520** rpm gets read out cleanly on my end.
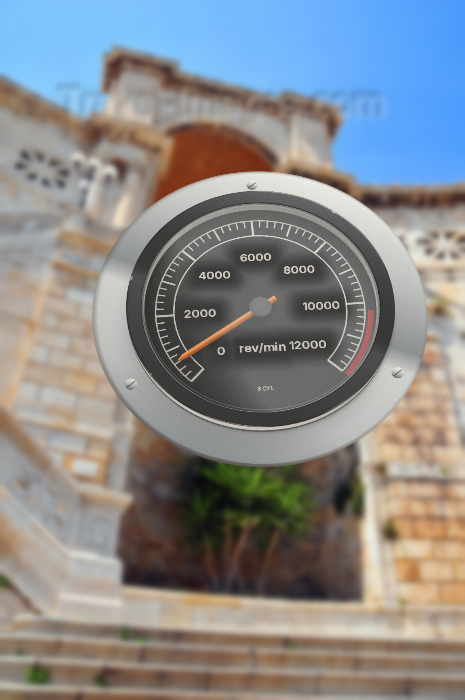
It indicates **600** rpm
